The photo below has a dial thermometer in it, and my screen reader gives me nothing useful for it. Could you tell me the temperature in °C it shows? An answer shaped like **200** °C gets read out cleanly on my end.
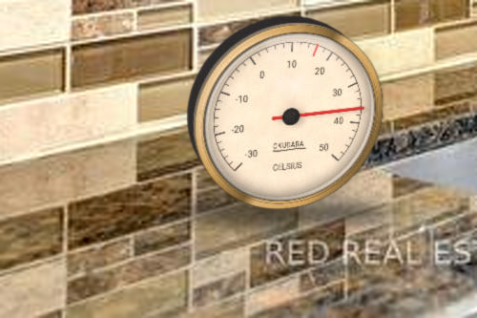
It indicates **36** °C
